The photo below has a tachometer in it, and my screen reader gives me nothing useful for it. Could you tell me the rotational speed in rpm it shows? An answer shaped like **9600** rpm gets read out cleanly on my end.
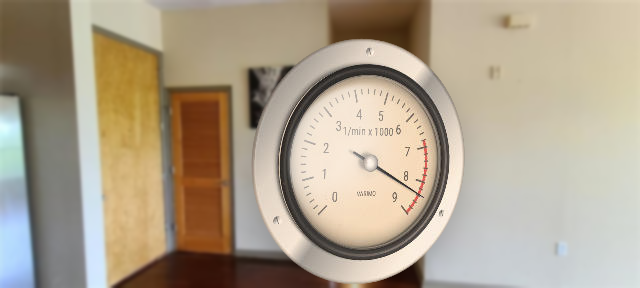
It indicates **8400** rpm
